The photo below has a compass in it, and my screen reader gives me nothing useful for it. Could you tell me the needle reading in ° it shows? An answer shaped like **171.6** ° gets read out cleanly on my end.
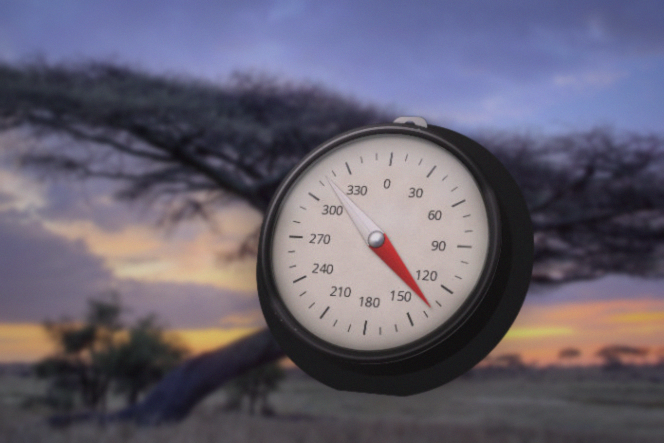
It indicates **135** °
